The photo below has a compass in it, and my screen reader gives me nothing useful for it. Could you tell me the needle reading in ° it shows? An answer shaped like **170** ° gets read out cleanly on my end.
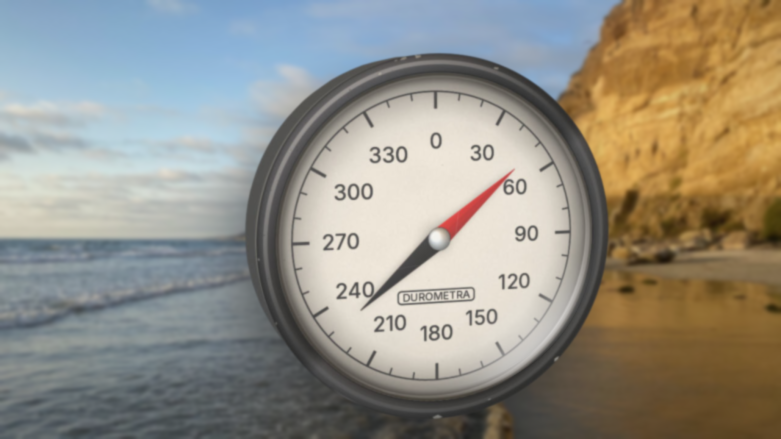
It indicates **50** °
